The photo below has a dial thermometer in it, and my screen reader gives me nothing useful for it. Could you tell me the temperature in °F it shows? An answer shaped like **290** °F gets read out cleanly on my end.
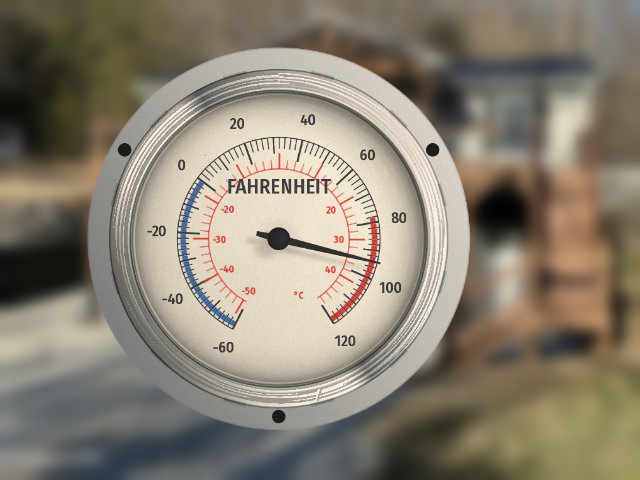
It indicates **94** °F
